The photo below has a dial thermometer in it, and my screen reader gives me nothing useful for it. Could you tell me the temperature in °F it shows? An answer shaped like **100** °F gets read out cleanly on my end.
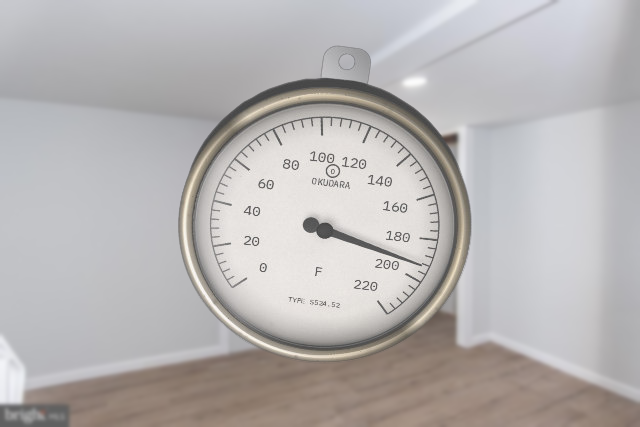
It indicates **192** °F
